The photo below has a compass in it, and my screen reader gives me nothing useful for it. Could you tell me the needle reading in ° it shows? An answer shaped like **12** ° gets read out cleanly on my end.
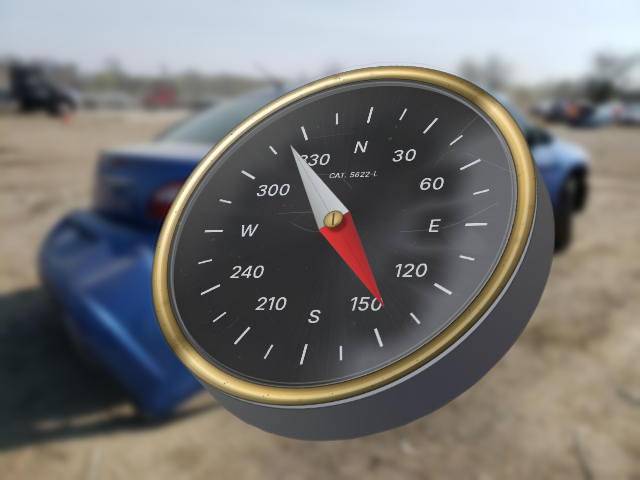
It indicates **142.5** °
